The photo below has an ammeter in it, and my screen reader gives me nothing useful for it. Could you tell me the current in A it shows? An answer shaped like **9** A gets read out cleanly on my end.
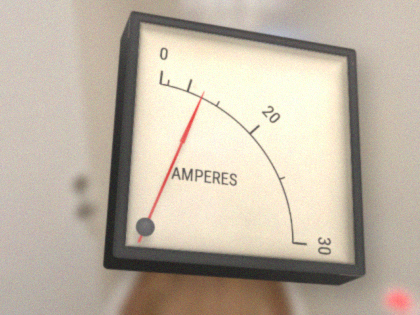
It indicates **12.5** A
